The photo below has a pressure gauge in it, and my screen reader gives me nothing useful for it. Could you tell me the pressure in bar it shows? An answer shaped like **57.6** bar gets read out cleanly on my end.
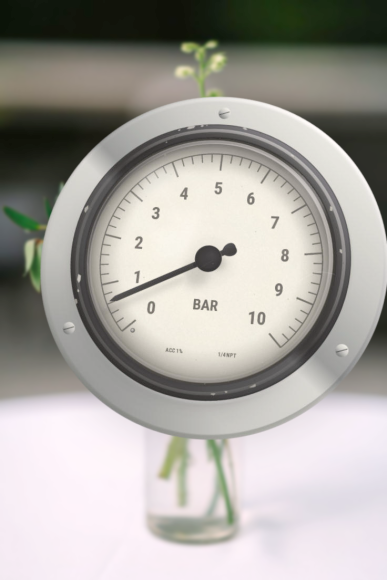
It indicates **0.6** bar
